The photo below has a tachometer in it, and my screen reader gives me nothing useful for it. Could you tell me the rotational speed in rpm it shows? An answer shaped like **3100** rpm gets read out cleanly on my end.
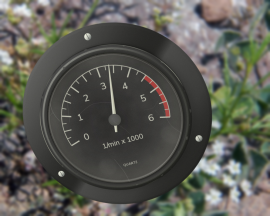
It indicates **3375** rpm
